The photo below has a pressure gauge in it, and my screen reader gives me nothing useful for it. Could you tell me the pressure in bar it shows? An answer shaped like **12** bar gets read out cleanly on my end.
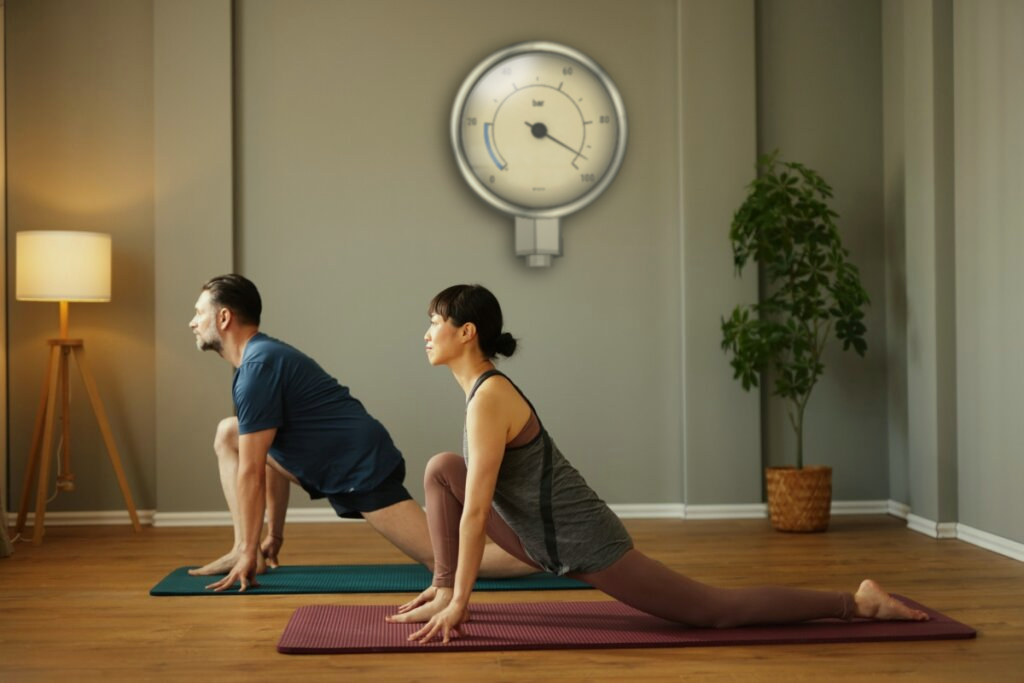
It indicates **95** bar
